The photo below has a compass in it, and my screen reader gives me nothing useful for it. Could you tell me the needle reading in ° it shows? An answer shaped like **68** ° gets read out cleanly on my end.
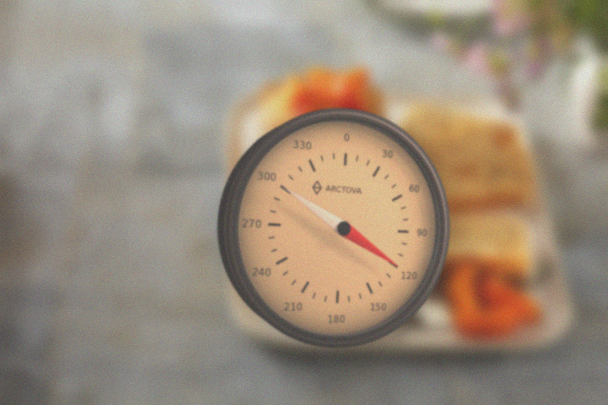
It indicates **120** °
